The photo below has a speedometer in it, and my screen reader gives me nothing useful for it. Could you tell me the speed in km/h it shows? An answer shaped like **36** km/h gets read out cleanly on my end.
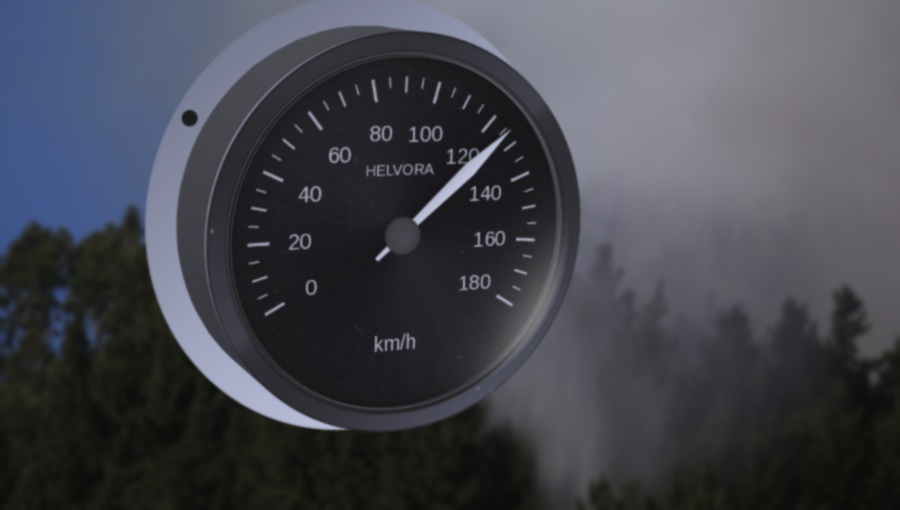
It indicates **125** km/h
